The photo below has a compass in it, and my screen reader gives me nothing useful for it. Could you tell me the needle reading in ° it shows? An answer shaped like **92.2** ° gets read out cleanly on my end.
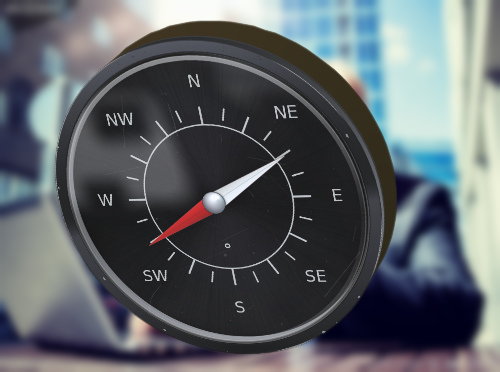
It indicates **240** °
